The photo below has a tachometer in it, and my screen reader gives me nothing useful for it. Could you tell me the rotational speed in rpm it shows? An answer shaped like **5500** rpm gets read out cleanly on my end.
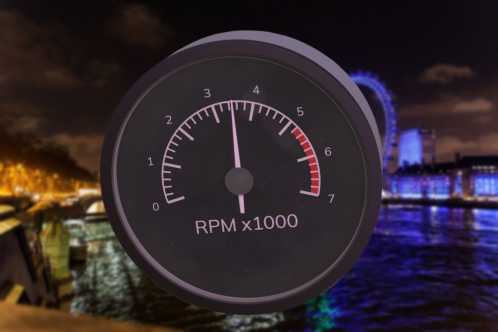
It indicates **3500** rpm
